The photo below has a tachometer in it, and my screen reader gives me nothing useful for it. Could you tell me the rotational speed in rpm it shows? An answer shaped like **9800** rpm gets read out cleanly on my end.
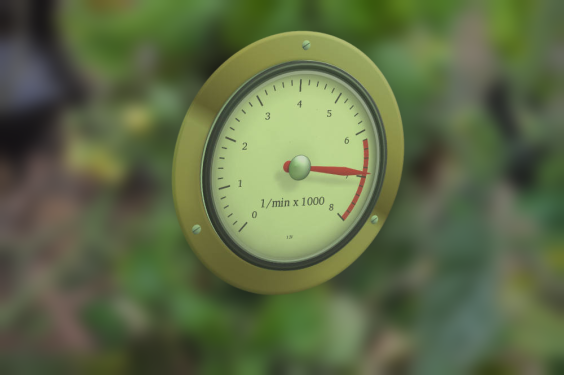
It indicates **6900** rpm
